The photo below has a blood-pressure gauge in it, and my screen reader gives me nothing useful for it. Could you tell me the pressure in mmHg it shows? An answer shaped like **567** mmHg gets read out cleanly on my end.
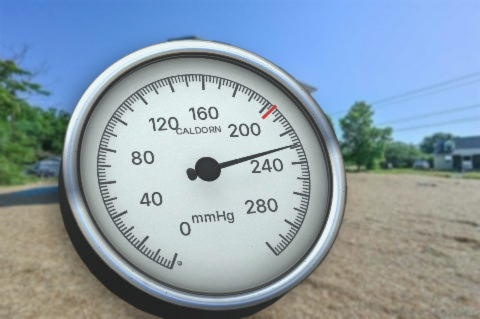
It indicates **230** mmHg
